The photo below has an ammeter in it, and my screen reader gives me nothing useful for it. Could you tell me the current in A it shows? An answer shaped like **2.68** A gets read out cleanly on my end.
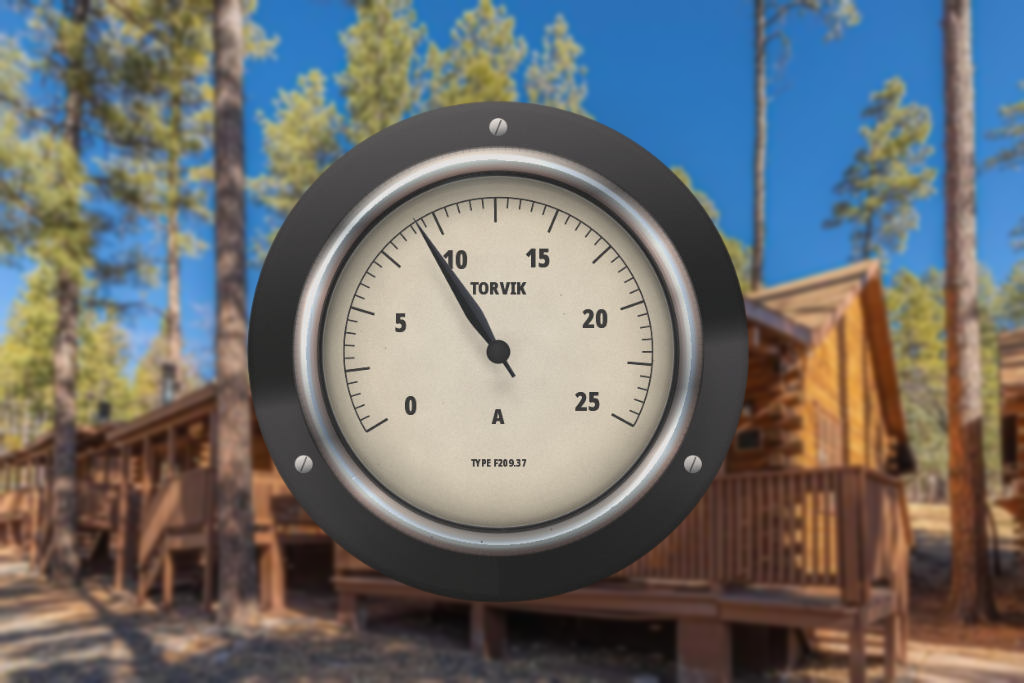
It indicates **9.25** A
